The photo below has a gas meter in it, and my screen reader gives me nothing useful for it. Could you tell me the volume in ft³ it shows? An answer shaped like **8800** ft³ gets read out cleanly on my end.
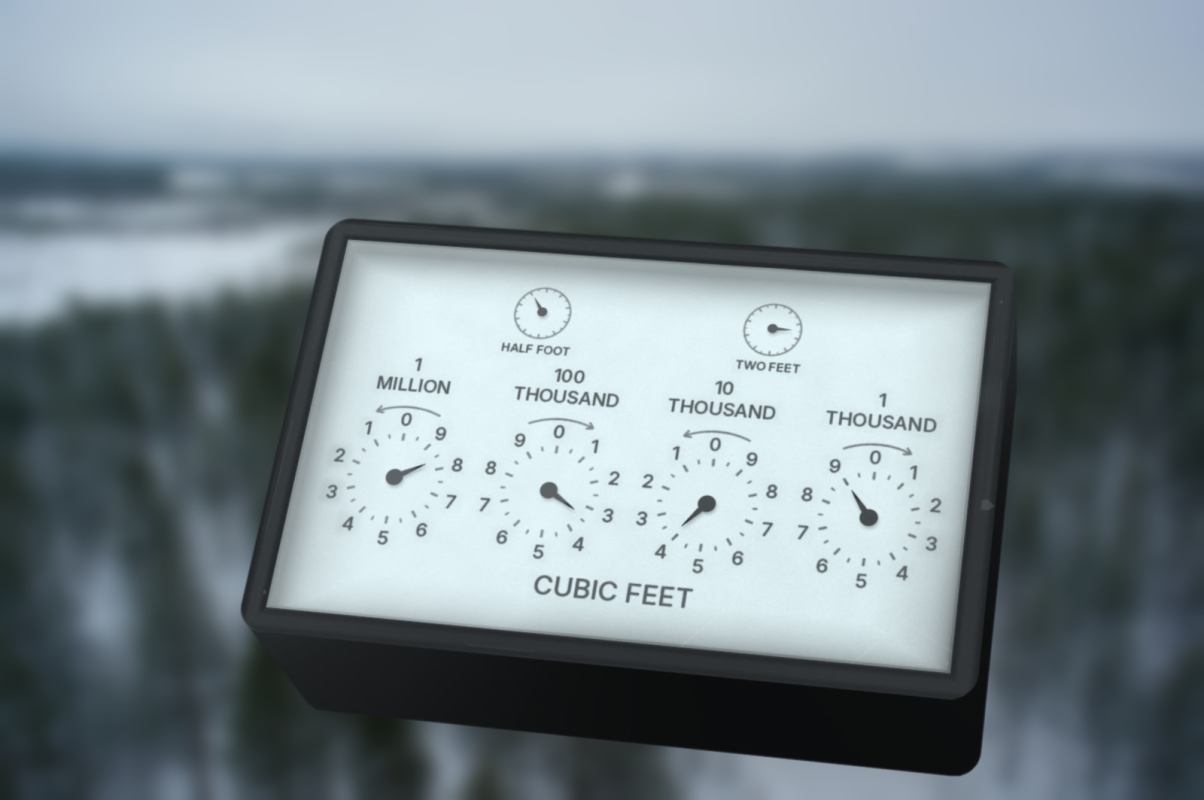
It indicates **833900** ft³
